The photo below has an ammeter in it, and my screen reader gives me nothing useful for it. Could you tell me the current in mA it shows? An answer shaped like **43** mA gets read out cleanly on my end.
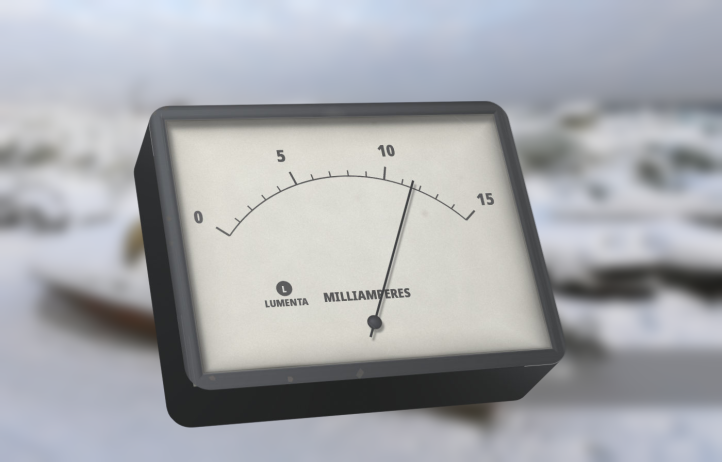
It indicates **11.5** mA
